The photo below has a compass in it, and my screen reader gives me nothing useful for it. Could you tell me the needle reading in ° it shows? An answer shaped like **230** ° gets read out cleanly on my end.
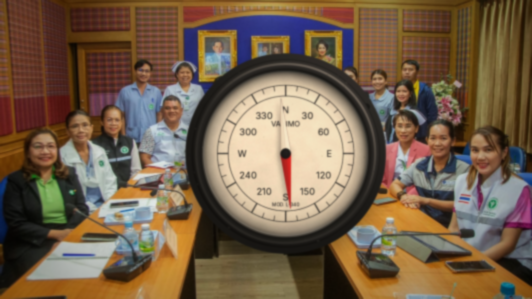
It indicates **175** °
